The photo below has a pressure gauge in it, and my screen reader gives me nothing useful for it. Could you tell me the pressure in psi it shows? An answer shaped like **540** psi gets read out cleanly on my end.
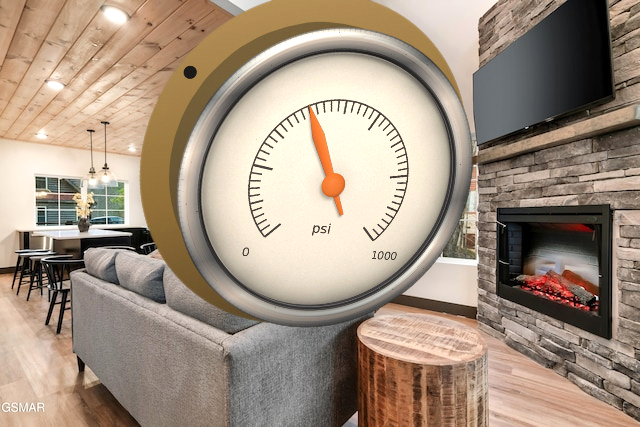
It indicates **400** psi
